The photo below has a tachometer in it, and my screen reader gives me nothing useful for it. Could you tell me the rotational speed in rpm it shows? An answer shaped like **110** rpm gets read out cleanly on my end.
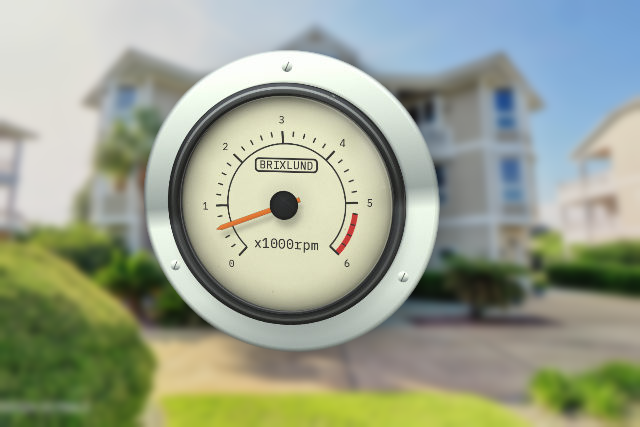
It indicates **600** rpm
